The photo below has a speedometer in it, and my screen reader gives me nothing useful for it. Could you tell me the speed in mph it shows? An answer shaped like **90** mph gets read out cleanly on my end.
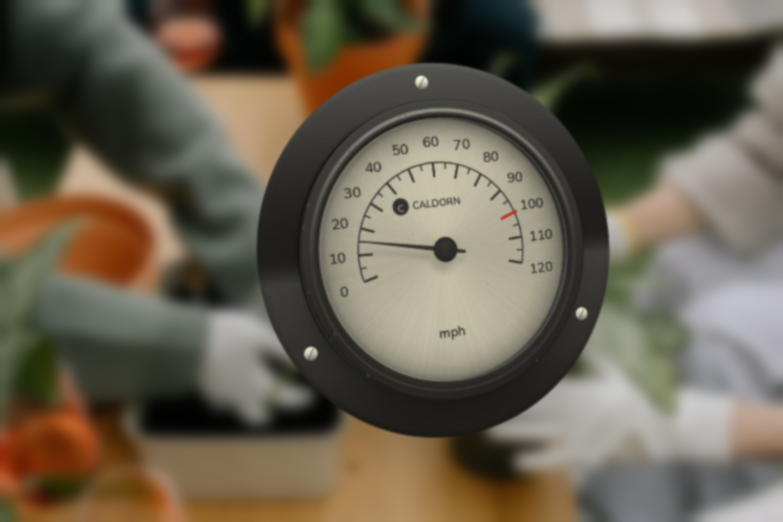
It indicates **15** mph
